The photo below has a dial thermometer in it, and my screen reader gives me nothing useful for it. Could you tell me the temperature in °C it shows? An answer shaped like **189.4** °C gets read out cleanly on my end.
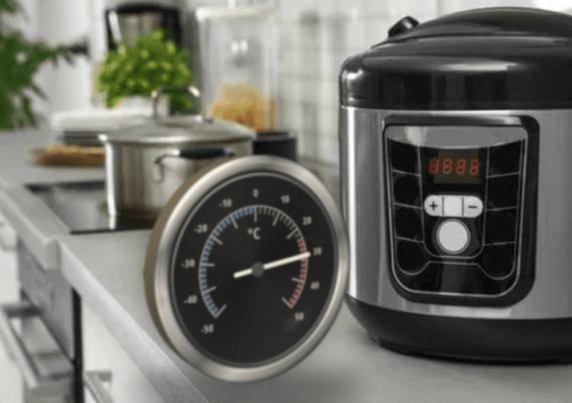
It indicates **30** °C
